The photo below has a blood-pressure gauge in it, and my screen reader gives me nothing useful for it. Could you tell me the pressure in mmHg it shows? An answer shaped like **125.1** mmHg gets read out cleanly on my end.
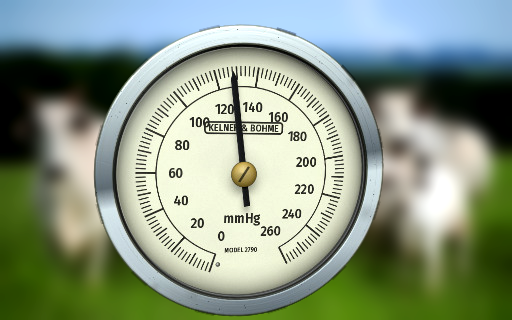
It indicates **128** mmHg
